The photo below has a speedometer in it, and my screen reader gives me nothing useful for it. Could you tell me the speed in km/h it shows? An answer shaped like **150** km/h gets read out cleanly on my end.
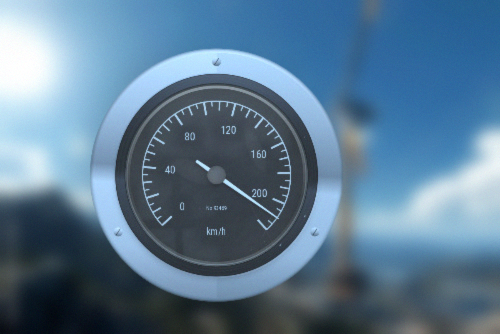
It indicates **210** km/h
